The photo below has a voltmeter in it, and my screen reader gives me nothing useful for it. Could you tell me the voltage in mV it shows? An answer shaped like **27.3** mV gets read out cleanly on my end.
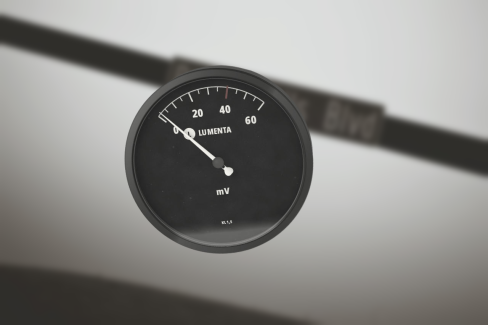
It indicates **2.5** mV
